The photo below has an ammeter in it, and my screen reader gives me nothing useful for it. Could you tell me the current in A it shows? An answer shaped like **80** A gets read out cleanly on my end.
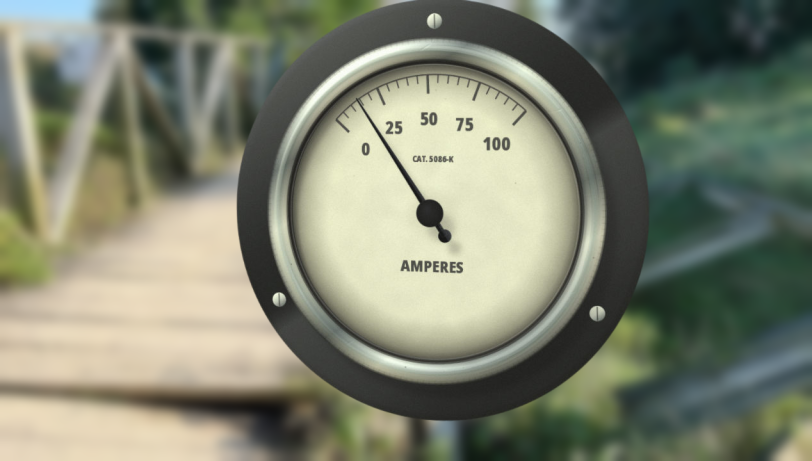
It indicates **15** A
